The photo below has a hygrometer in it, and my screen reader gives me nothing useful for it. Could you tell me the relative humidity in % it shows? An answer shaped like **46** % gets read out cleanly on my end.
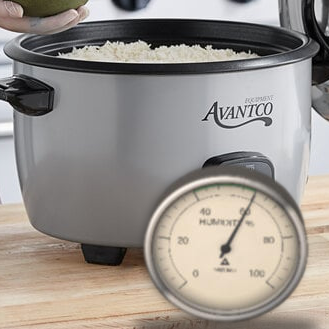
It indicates **60** %
